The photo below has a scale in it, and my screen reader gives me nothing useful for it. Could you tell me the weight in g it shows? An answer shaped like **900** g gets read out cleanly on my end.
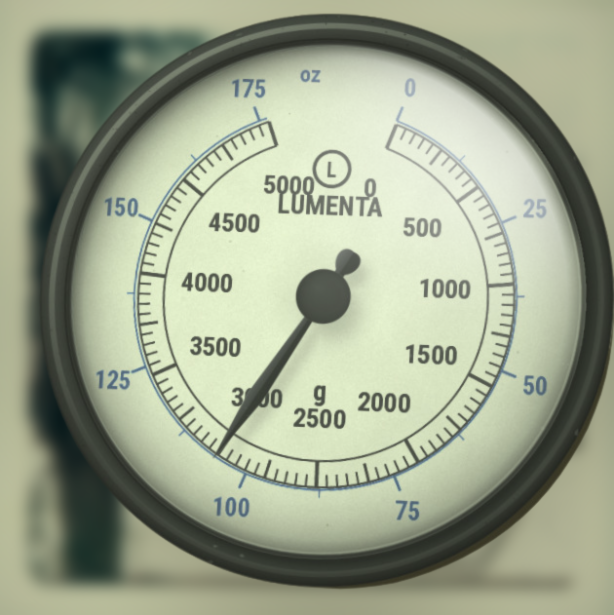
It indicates **3000** g
